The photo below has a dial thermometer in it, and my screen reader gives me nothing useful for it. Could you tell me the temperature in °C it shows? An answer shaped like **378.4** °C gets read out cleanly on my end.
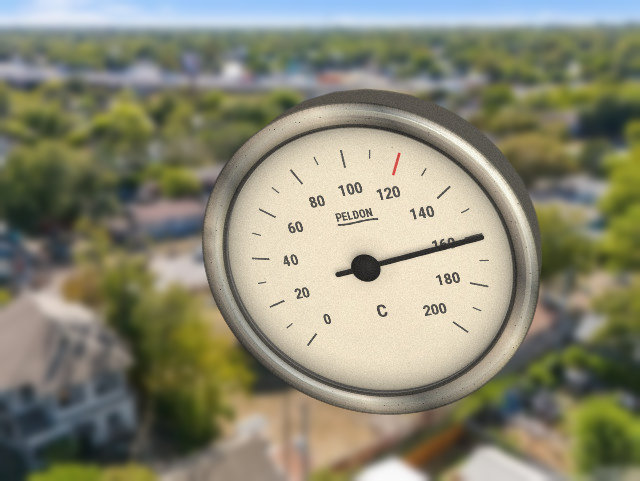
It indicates **160** °C
